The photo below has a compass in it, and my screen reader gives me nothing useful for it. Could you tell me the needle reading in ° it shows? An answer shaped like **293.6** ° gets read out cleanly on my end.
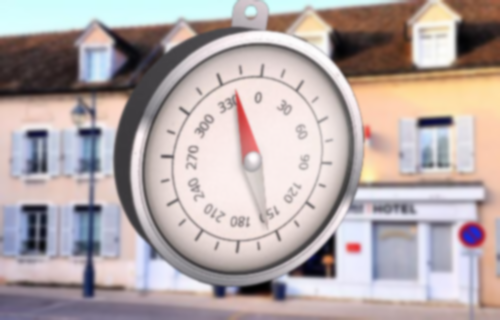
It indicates **337.5** °
